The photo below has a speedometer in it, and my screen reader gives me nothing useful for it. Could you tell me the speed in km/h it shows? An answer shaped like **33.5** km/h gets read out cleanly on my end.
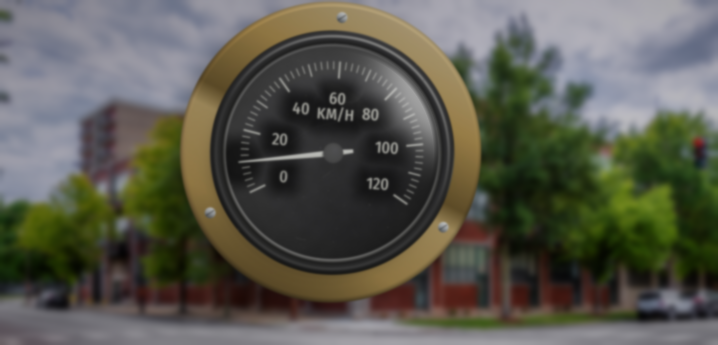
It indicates **10** km/h
